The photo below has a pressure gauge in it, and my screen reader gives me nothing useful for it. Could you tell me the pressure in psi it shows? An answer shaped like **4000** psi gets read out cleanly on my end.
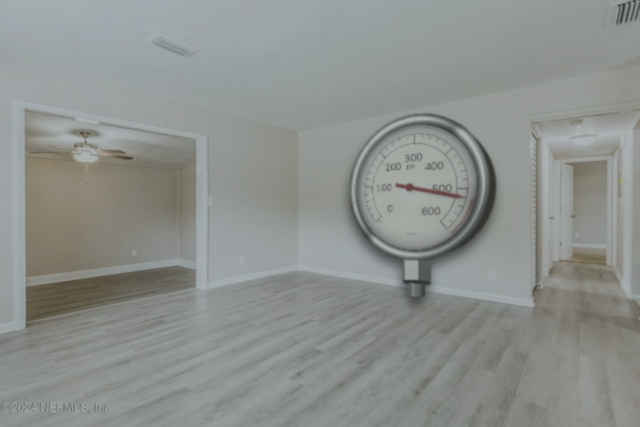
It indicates **520** psi
